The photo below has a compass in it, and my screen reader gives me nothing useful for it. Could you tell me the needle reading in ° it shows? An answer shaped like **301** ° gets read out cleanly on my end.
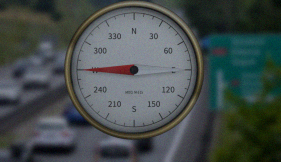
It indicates **270** °
